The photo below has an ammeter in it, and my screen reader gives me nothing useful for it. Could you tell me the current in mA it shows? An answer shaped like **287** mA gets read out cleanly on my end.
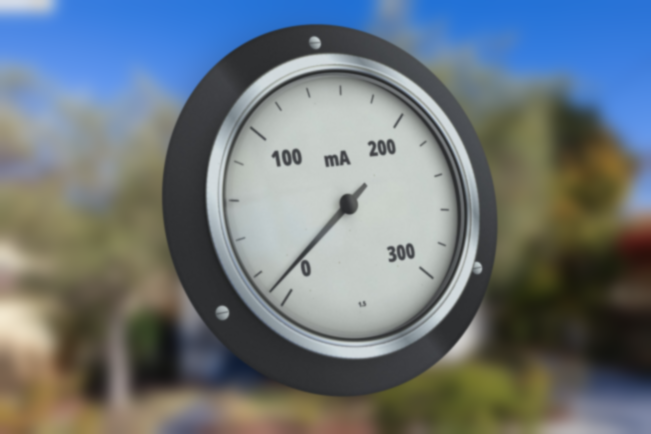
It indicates **10** mA
